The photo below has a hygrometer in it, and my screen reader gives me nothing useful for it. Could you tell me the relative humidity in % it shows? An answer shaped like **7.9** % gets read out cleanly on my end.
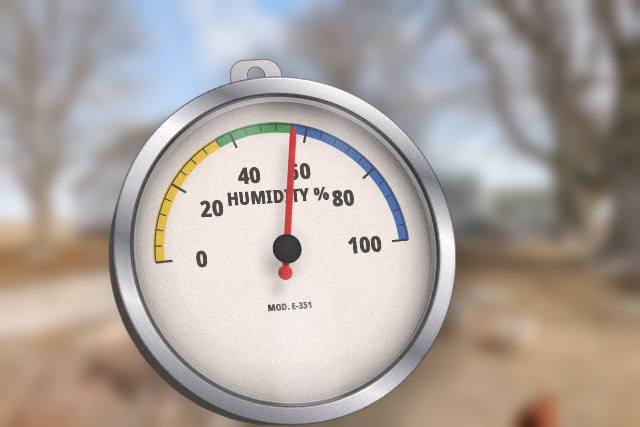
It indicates **56** %
